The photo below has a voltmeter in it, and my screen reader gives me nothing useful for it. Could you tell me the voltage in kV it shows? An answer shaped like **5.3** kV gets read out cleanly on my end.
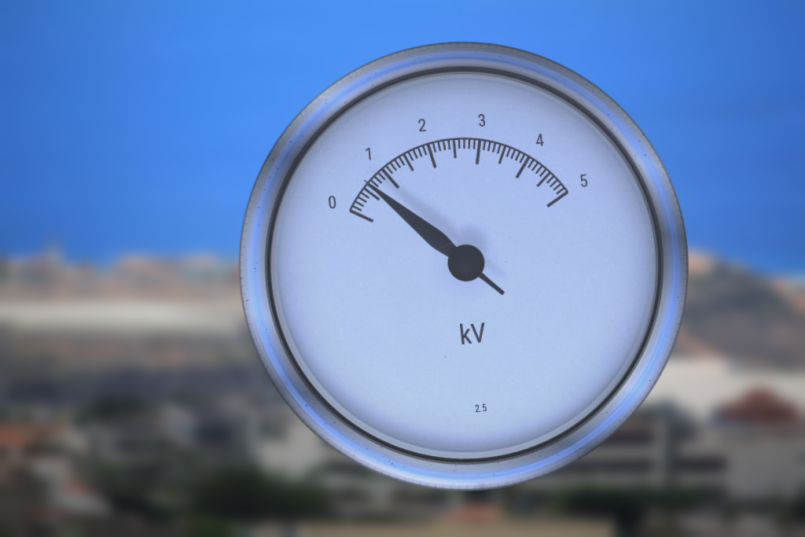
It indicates **0.6** kV
